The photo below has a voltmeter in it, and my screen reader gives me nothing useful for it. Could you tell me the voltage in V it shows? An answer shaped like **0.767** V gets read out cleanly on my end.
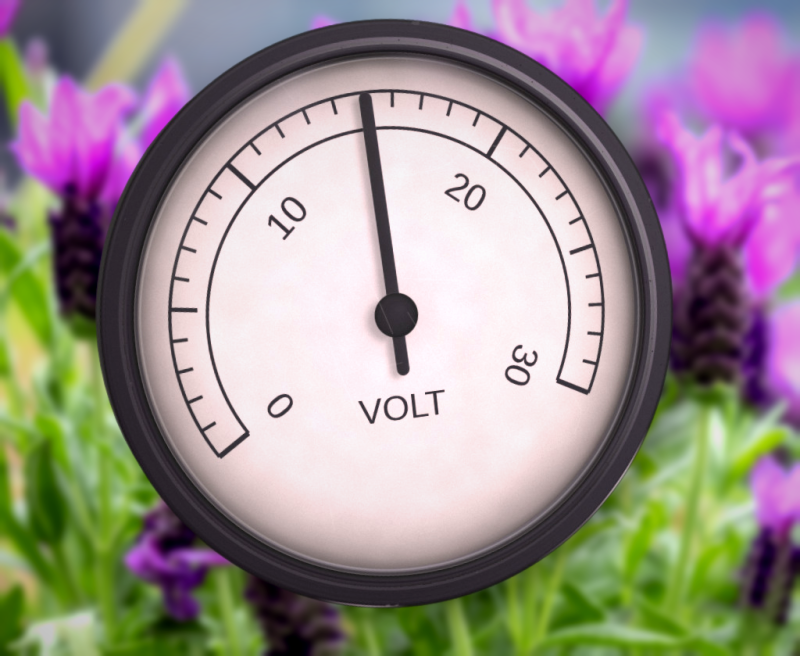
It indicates **15** V
